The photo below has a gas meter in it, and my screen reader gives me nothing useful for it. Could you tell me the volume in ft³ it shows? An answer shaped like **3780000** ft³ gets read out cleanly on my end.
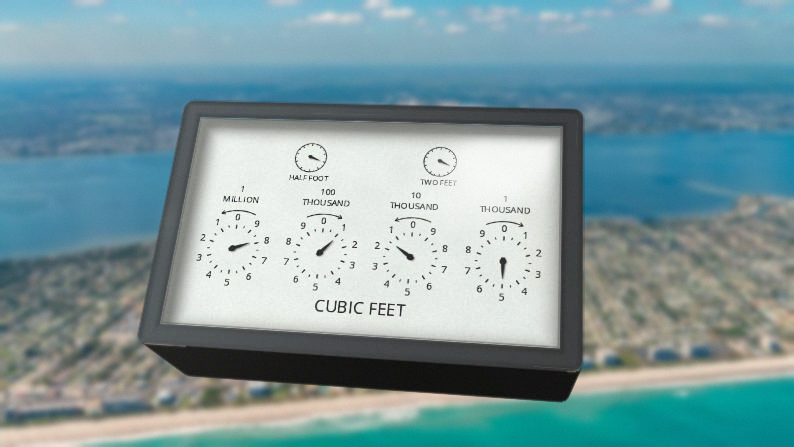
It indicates **811500** ft³
